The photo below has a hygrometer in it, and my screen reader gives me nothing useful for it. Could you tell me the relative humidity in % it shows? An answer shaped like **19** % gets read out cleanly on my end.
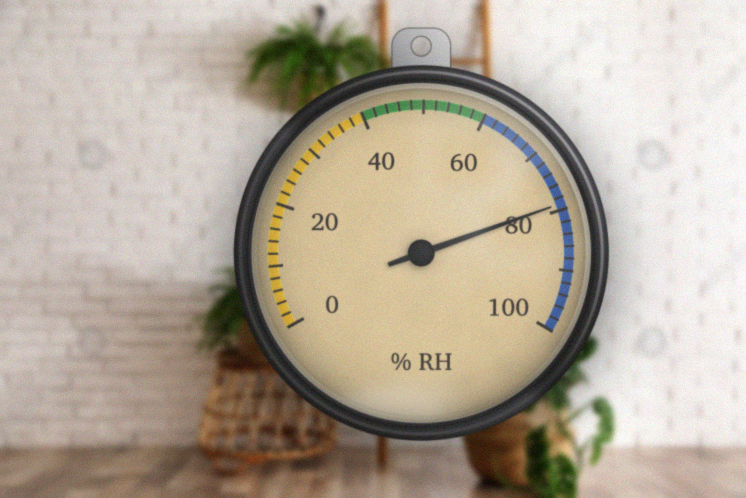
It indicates **79** %
